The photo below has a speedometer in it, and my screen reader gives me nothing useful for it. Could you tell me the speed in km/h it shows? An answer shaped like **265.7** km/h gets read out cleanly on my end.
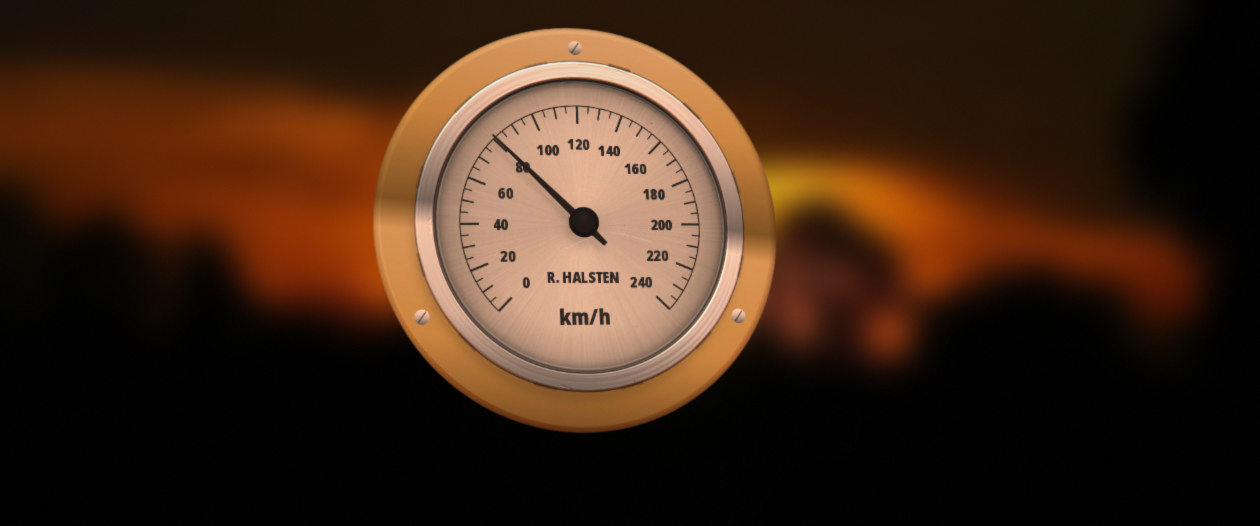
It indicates **80** km/h
